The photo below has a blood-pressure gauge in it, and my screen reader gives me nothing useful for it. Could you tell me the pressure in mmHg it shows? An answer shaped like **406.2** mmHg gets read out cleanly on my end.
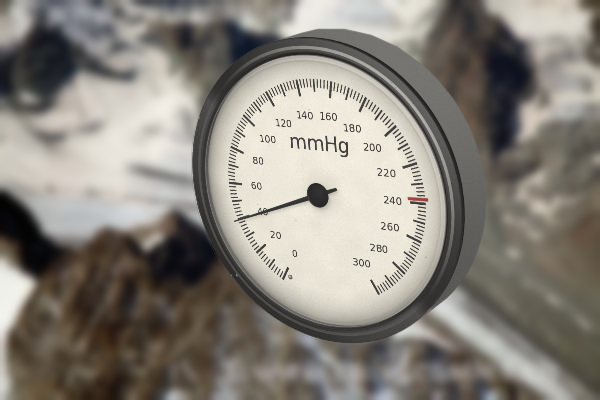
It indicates **40** mmHg
